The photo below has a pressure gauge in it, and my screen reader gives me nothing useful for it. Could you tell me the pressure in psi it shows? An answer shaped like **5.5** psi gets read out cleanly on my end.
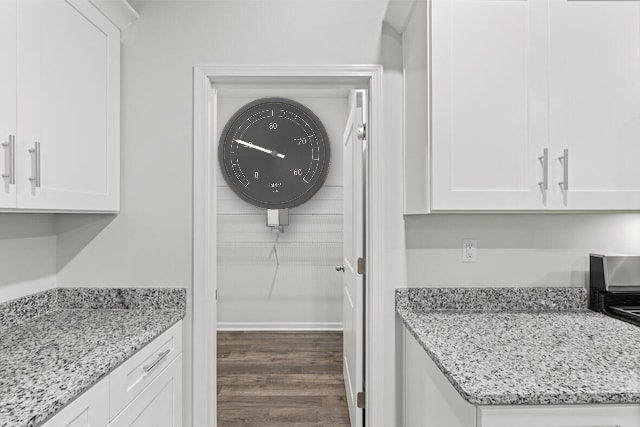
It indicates **40** psi
